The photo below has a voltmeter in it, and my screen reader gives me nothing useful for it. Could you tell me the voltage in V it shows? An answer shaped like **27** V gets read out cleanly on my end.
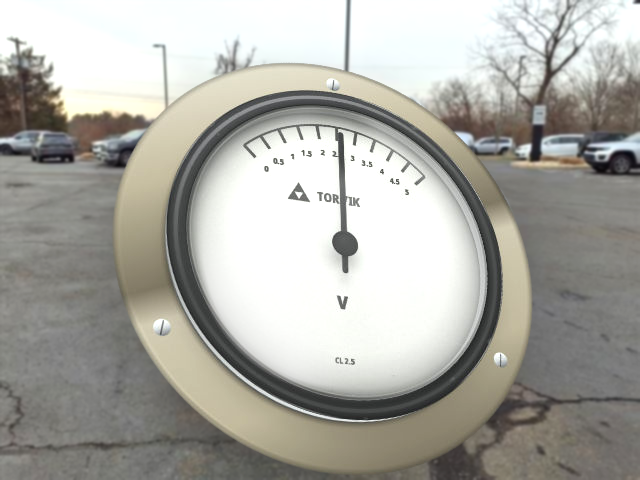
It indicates **2.5** V
